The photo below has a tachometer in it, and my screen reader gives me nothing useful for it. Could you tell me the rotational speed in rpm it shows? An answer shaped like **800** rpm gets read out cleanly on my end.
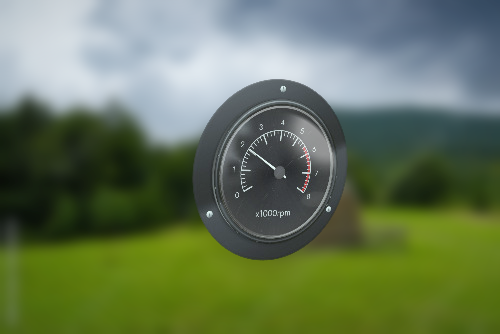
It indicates **2000** rpm
